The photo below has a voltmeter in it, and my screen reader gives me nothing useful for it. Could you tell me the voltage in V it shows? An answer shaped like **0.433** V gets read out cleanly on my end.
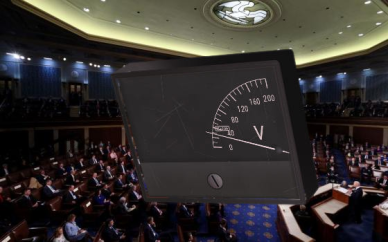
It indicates **30** V
